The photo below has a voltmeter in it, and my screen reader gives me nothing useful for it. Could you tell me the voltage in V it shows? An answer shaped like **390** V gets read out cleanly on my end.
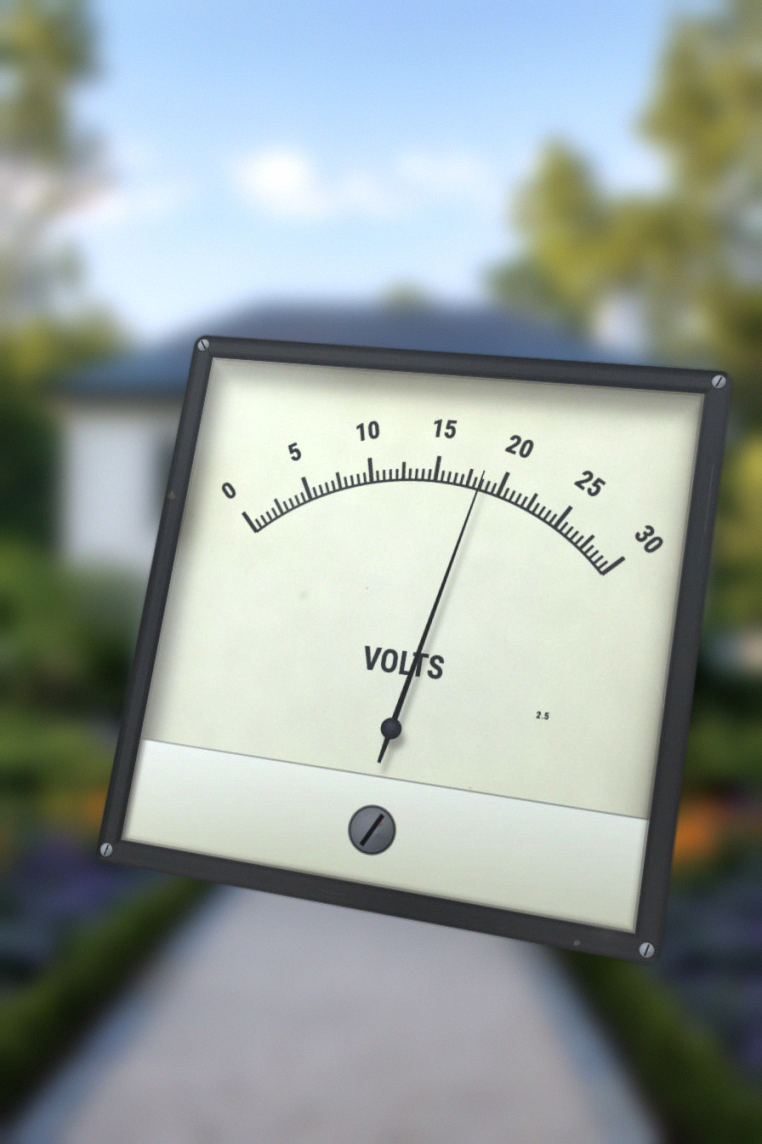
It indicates **18.5** V
